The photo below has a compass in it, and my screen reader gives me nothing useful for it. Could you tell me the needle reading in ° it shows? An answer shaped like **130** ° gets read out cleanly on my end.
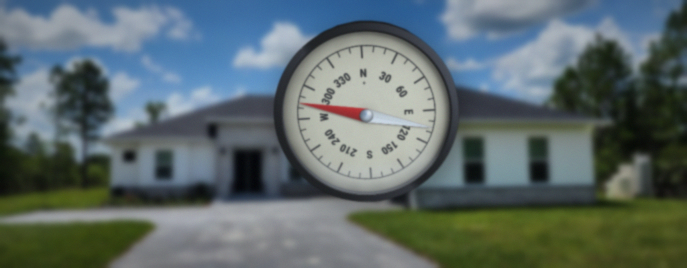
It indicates **285** °
